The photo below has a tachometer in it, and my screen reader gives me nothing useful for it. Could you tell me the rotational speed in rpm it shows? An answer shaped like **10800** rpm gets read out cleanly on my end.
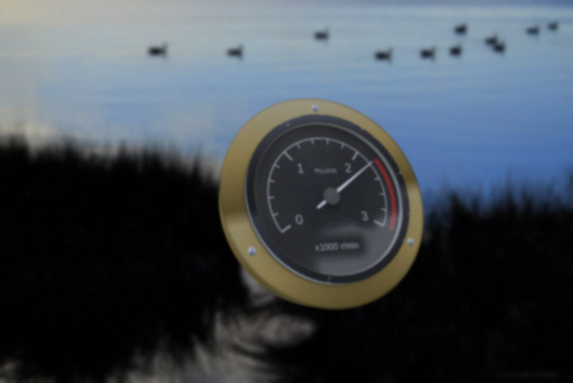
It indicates **2200** rpm
